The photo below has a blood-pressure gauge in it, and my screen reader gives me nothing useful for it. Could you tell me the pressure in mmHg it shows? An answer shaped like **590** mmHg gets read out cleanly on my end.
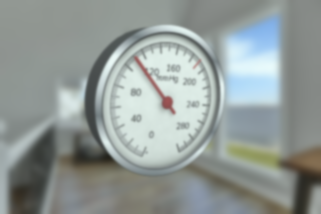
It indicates **110** mmHg
